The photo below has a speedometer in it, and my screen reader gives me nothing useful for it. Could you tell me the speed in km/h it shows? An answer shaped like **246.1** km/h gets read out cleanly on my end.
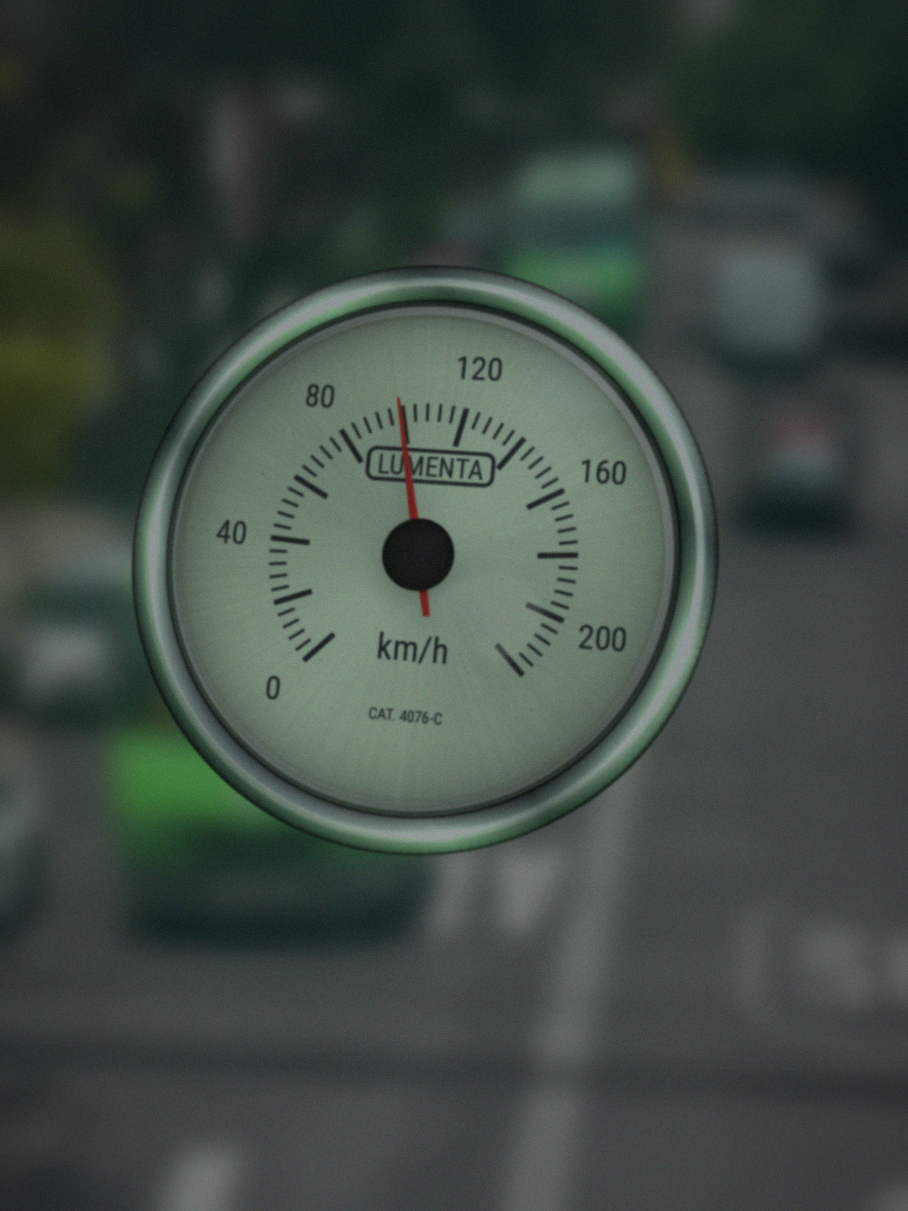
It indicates **100** km/h
